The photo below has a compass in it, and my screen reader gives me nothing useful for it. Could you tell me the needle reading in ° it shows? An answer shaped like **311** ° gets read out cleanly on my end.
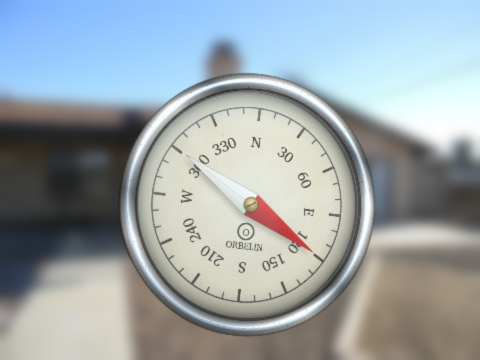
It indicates **120** °
